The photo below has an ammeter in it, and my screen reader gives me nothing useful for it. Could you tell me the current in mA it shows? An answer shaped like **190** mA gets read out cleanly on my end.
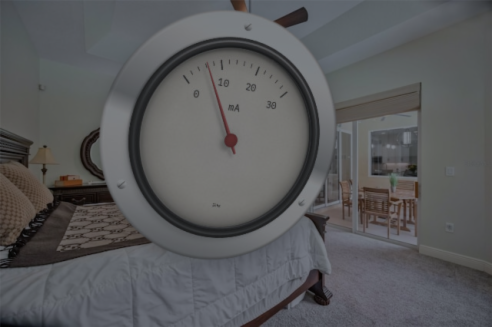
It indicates **6** mA
